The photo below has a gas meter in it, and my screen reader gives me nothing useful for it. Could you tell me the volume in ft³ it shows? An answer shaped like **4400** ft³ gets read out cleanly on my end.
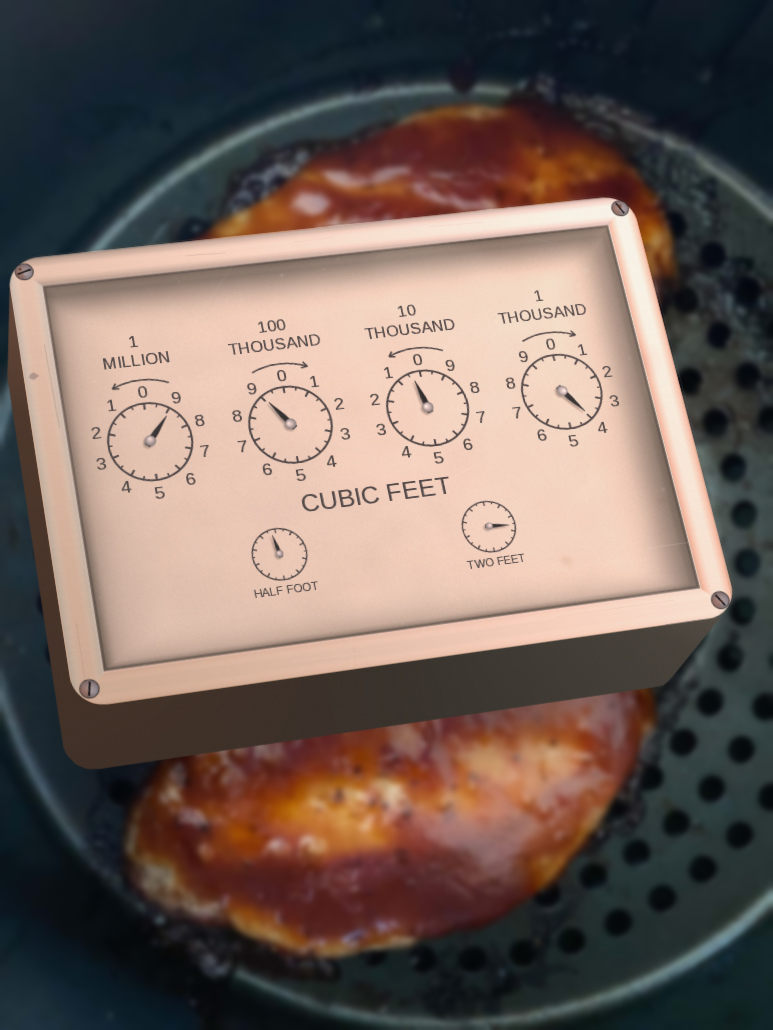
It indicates **890400** ft³
